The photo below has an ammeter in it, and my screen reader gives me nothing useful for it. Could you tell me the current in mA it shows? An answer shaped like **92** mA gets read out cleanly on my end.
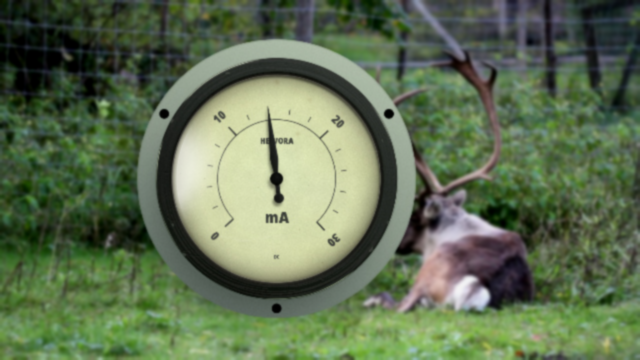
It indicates **14** mA
